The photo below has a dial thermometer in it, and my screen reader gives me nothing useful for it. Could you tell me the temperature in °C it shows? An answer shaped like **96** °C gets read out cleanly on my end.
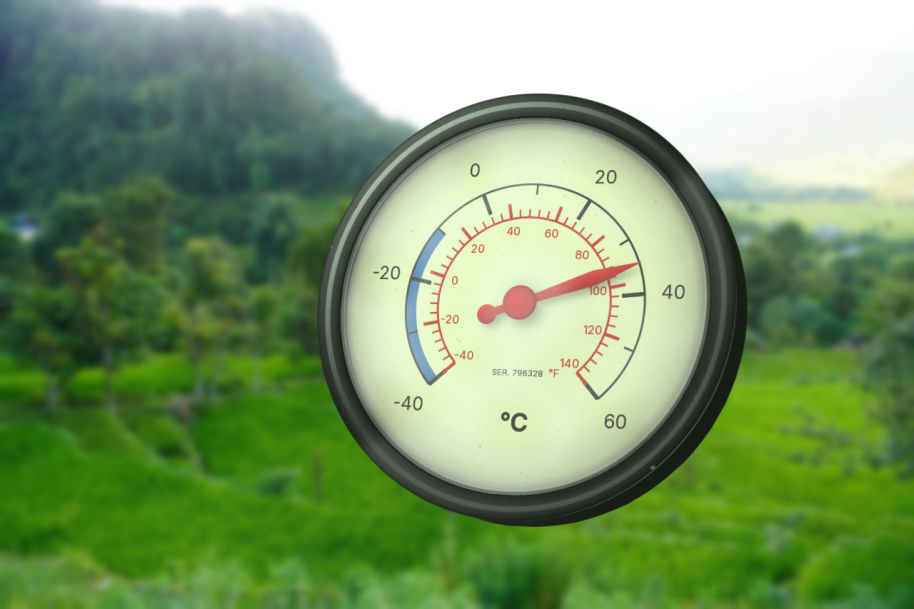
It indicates **35** °C
